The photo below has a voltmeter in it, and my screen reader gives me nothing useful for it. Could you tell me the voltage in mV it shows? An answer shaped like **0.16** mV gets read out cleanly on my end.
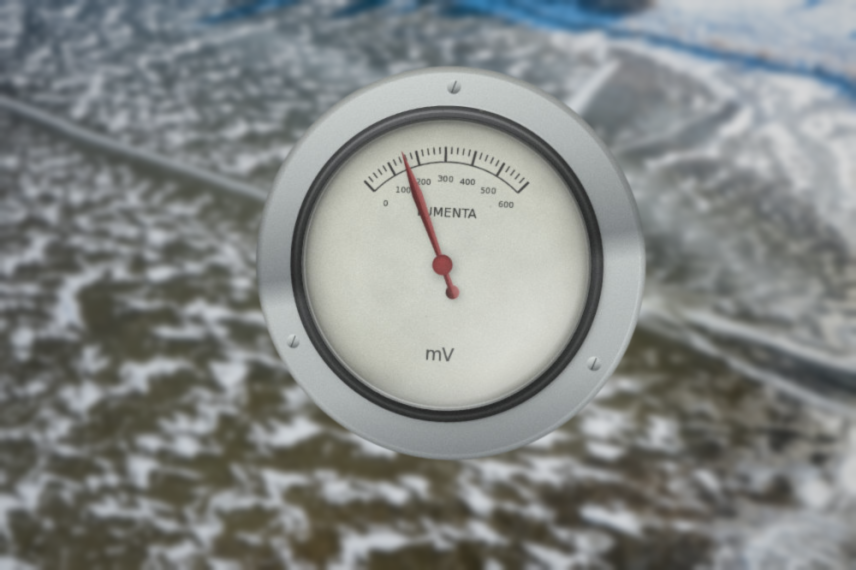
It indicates **160** mV
